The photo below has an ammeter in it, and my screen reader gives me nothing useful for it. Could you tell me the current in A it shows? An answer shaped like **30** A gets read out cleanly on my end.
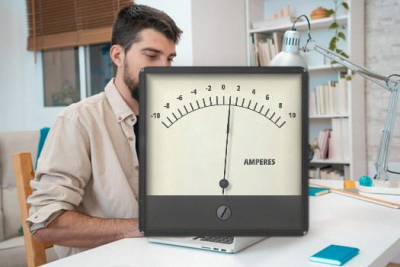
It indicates **1** A
